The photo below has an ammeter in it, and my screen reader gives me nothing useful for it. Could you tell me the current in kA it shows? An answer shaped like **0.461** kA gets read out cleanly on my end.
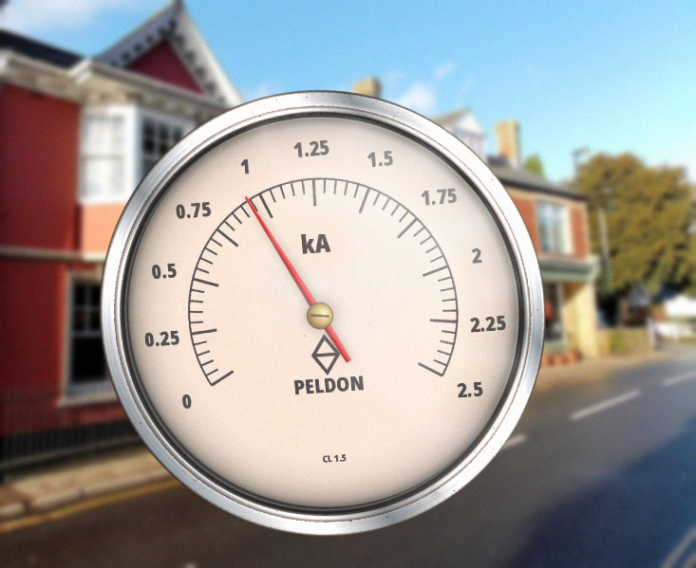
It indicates **0.95** kA
